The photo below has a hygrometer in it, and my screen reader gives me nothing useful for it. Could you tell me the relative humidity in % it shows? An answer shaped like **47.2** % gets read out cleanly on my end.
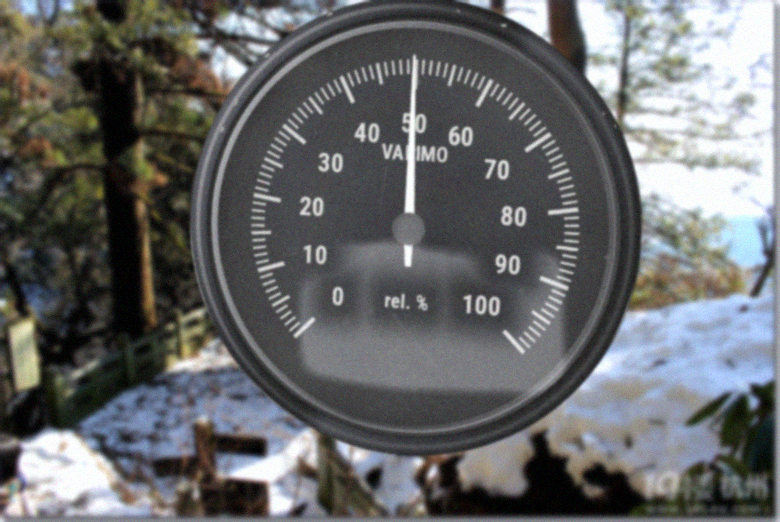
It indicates **50** %
